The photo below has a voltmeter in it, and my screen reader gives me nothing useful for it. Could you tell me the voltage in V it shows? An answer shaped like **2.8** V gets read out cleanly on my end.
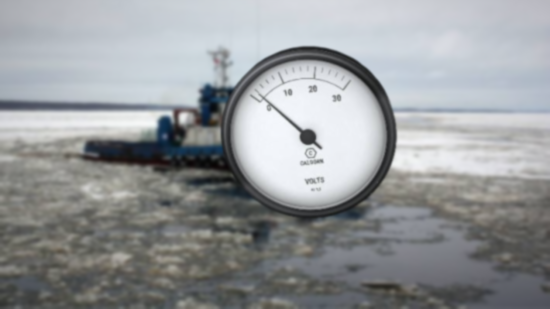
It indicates **2** V
